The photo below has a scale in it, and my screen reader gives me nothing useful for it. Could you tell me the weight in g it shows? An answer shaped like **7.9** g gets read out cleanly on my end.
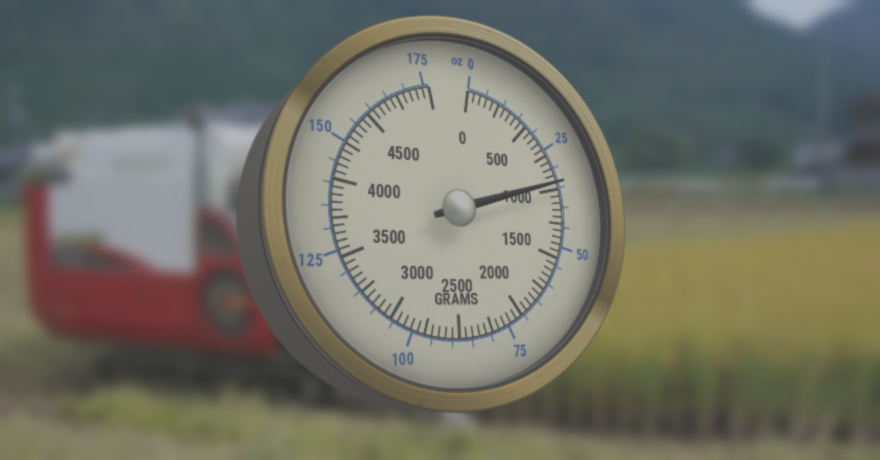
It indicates **950** g
